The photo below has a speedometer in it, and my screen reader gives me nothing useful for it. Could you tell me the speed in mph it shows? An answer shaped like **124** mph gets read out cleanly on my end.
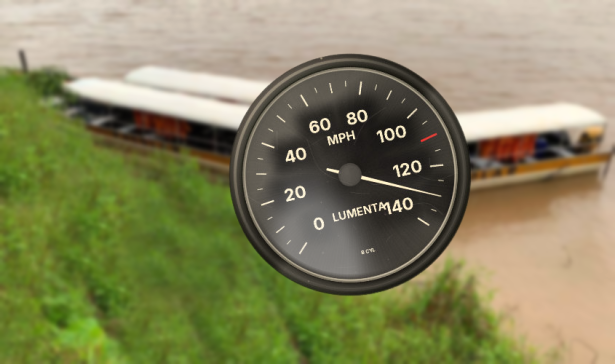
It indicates **130** mph
